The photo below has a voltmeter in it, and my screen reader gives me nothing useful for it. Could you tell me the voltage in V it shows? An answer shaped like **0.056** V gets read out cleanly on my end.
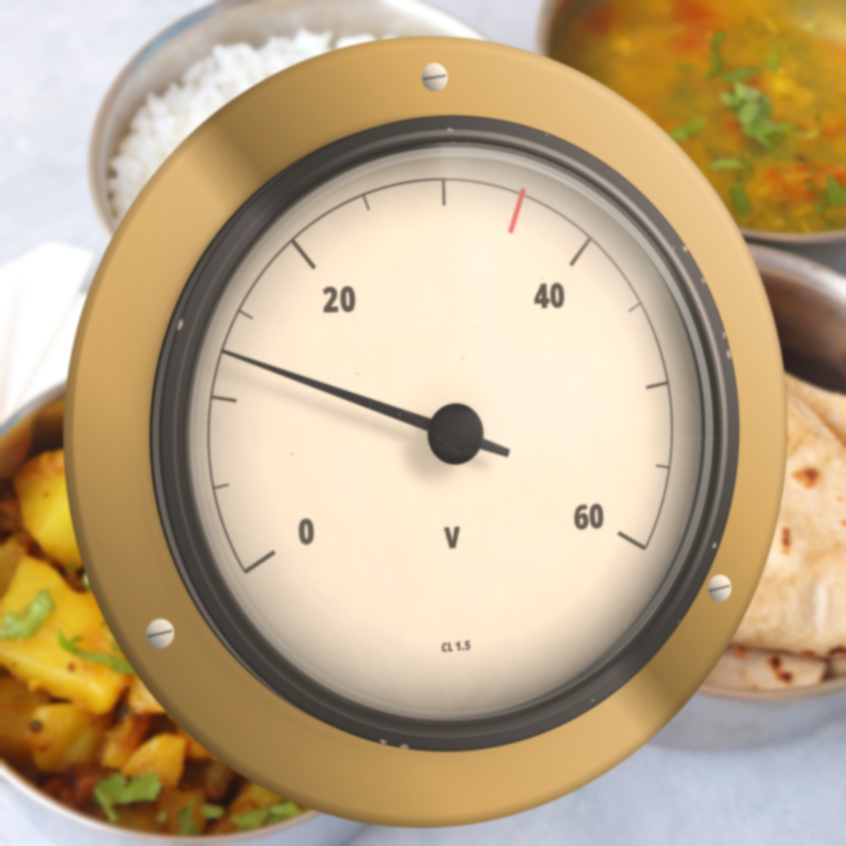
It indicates **12.5** V
